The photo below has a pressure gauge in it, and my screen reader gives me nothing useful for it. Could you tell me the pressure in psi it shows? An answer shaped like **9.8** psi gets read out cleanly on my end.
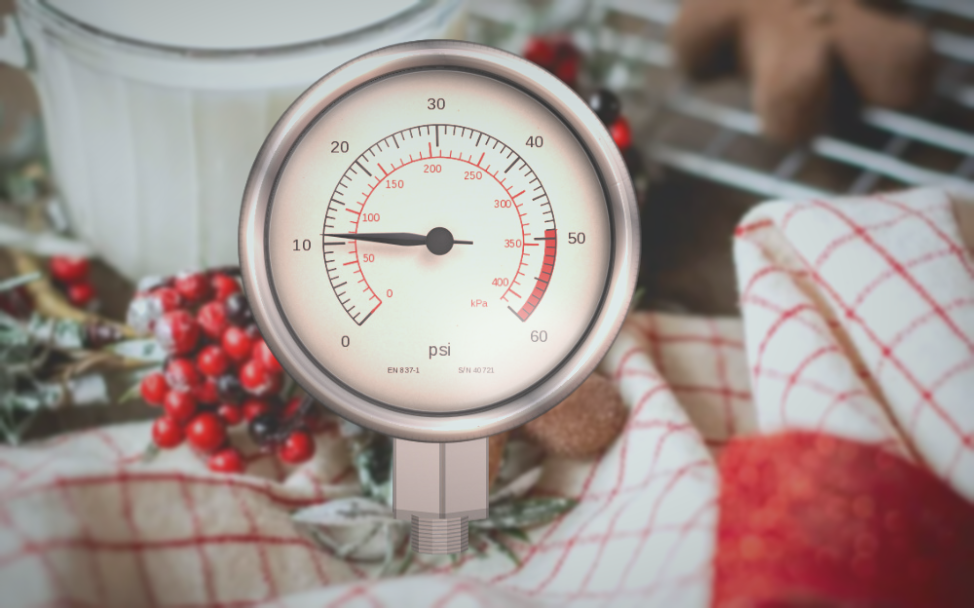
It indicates **11** psi
